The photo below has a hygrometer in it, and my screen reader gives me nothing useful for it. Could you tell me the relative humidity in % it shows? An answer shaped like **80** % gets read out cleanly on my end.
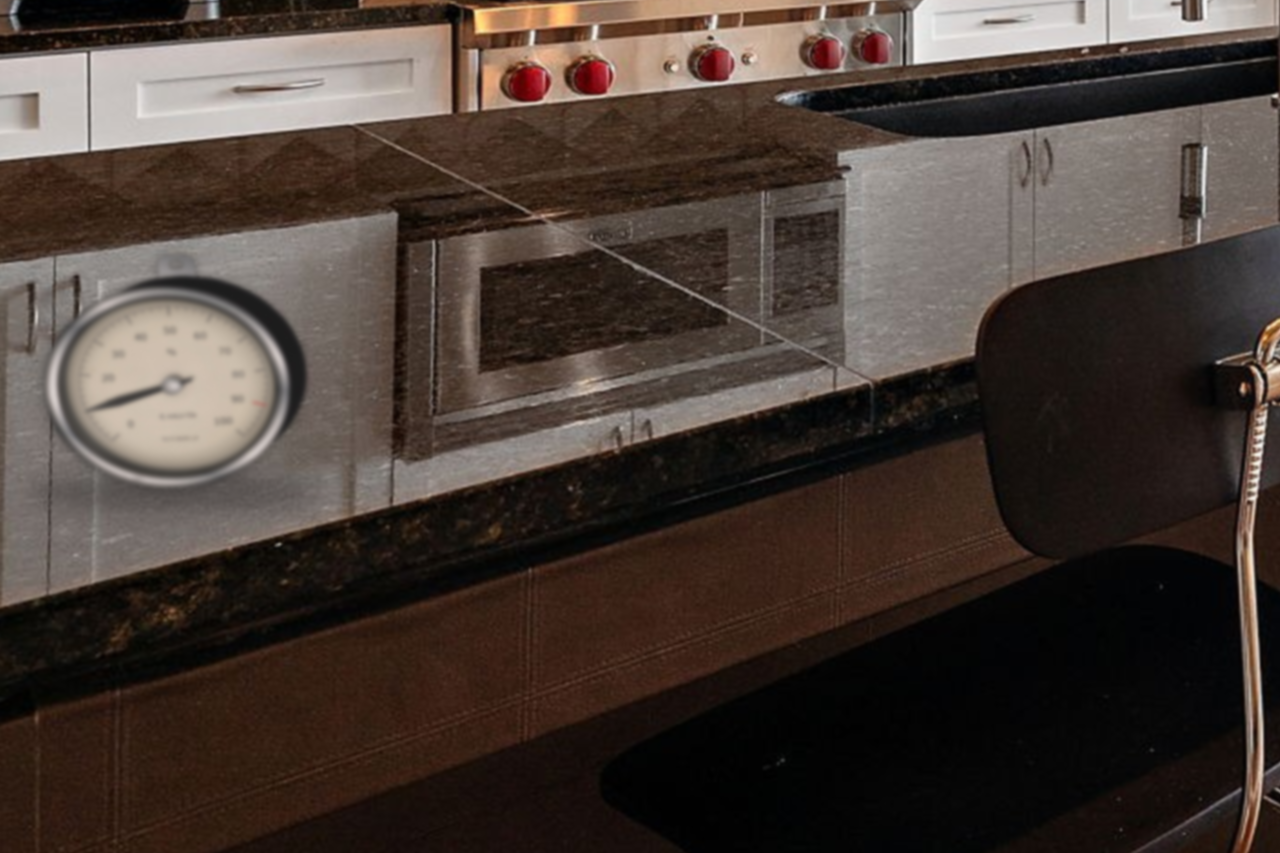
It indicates **10** %
